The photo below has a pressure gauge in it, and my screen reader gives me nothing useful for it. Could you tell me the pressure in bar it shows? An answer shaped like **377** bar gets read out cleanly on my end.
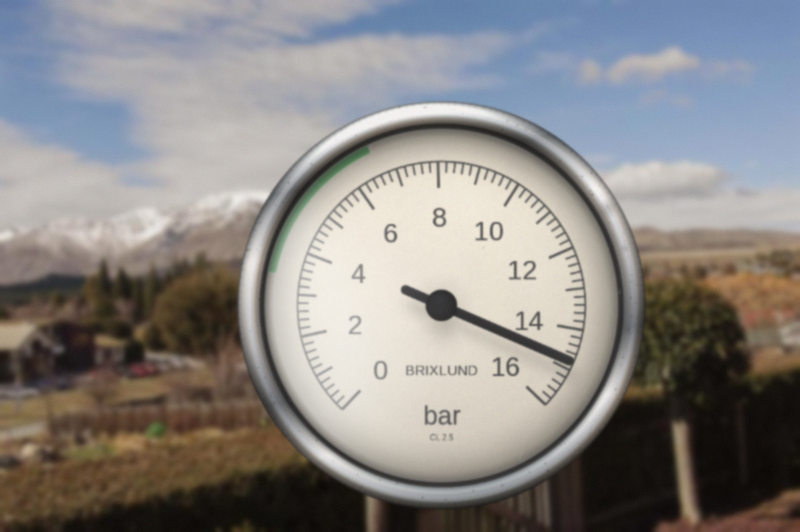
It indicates **14.8** bar
